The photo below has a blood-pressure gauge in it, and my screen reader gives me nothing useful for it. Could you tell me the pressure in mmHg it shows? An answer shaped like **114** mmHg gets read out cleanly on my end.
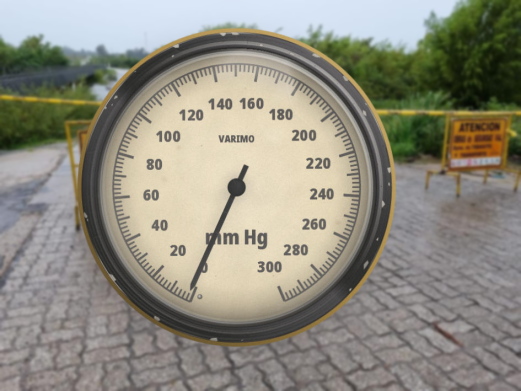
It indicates **2** mmHg
